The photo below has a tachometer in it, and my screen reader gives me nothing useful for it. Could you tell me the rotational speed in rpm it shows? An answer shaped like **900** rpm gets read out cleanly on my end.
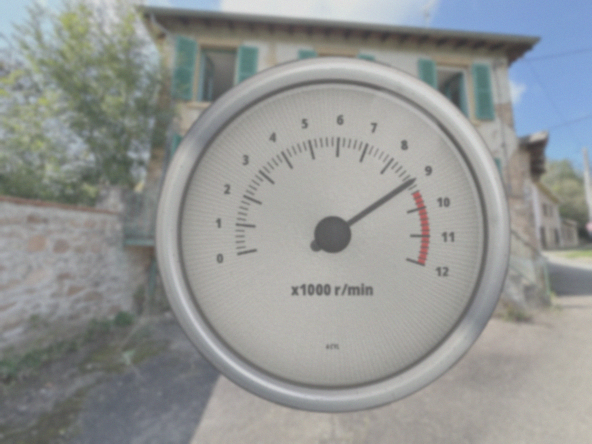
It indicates **9000** rpm
